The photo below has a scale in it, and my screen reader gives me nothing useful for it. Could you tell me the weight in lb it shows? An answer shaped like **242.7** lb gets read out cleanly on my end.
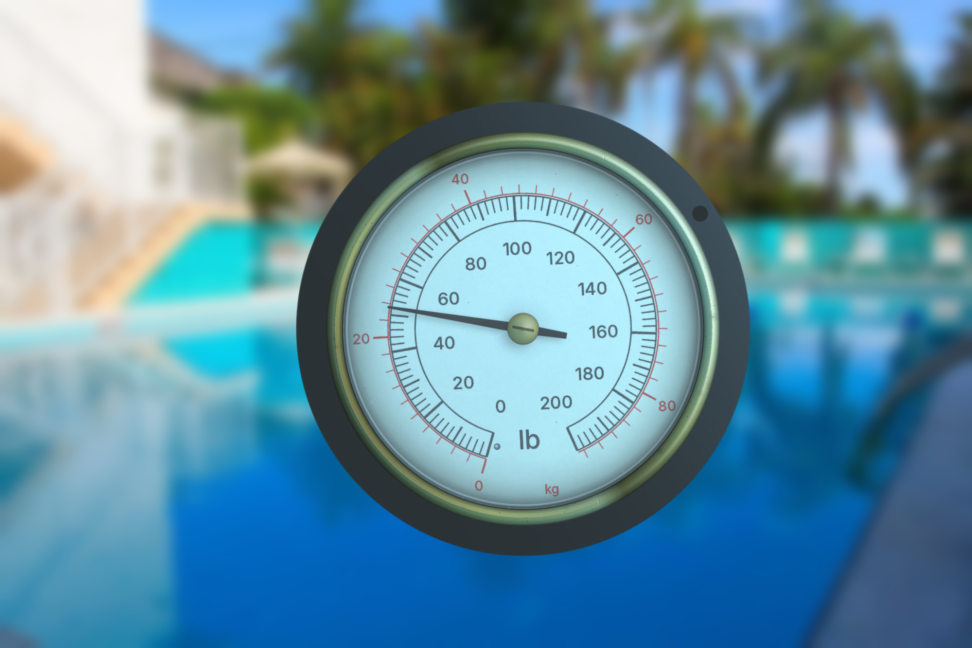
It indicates **52** lb
